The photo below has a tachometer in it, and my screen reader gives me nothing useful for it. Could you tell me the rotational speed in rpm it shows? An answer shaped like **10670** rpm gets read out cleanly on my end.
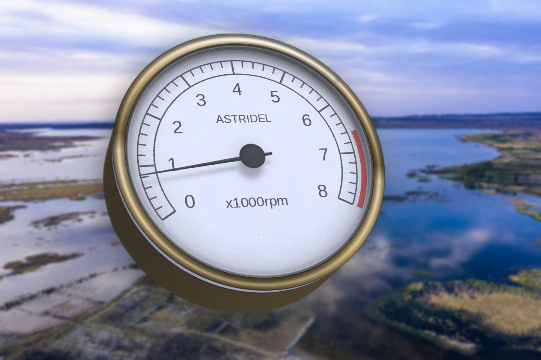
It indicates **800** rpm
